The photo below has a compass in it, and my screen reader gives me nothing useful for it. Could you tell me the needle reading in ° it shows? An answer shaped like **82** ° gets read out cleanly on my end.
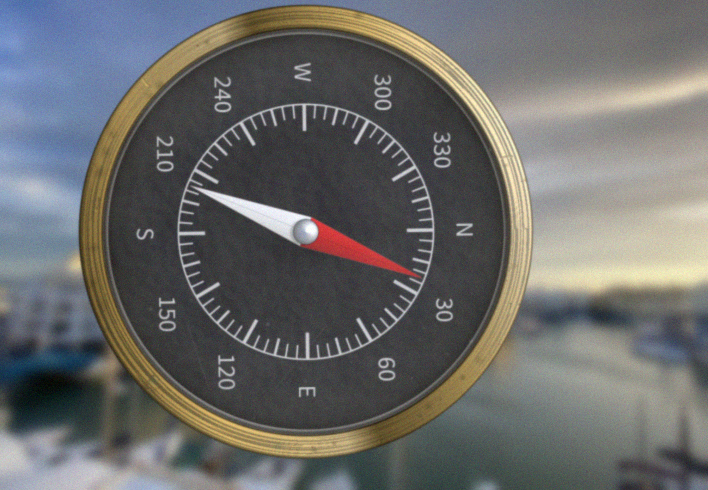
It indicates **22.5** °
